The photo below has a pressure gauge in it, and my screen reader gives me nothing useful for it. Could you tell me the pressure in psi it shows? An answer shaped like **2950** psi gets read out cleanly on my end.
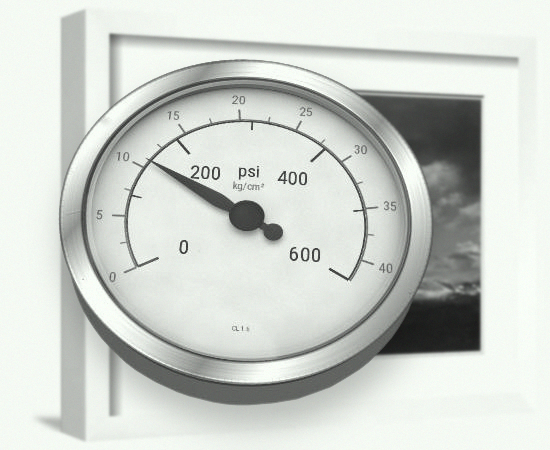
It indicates **150** psi
